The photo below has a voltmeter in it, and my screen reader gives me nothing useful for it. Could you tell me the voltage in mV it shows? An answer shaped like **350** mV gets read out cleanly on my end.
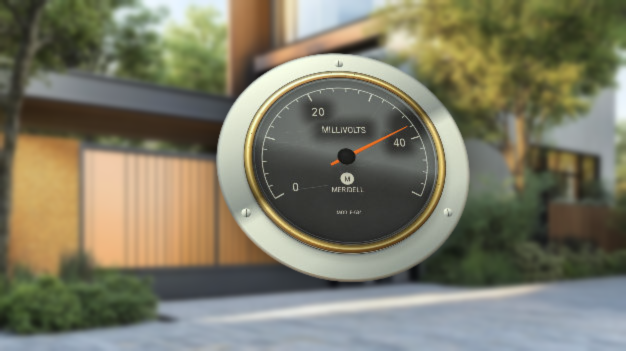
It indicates **38** mV
